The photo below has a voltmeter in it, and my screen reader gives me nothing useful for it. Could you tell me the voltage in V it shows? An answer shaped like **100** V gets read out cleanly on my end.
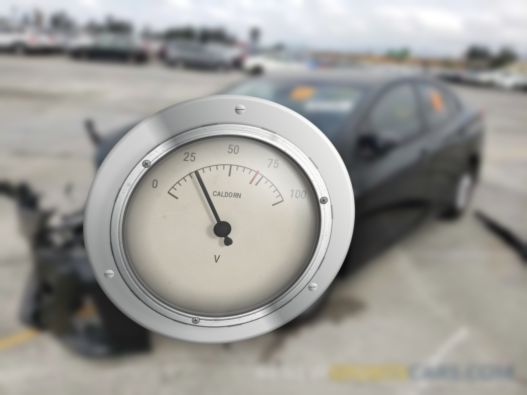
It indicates **25** V
